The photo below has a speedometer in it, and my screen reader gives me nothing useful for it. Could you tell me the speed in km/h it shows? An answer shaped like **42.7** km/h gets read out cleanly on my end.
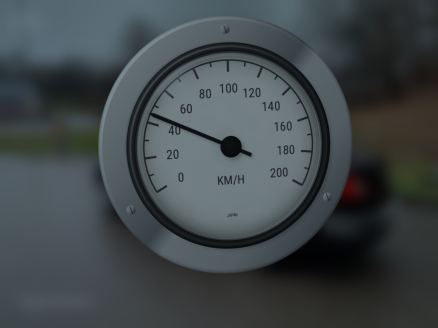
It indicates **45** km/h
